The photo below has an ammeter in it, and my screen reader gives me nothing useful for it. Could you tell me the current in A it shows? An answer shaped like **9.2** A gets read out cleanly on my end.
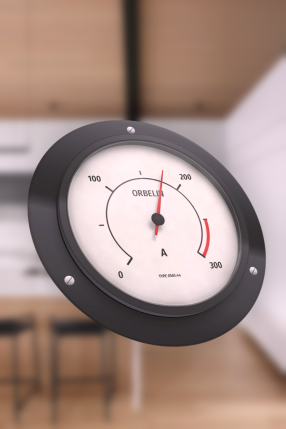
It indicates **175** A
